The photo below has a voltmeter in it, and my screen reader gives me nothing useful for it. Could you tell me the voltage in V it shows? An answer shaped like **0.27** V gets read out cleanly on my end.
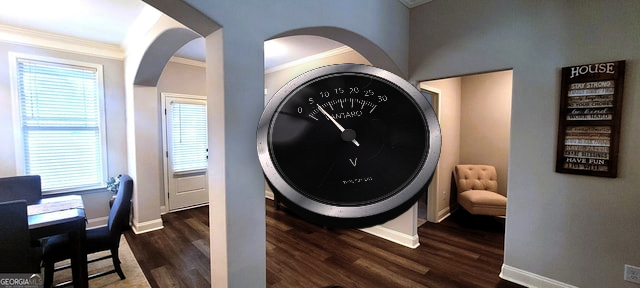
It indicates **5** V
